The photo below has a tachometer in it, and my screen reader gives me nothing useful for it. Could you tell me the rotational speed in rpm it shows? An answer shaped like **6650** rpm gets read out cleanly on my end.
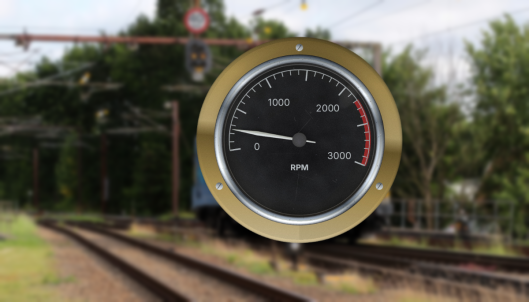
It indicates **250** rpm
